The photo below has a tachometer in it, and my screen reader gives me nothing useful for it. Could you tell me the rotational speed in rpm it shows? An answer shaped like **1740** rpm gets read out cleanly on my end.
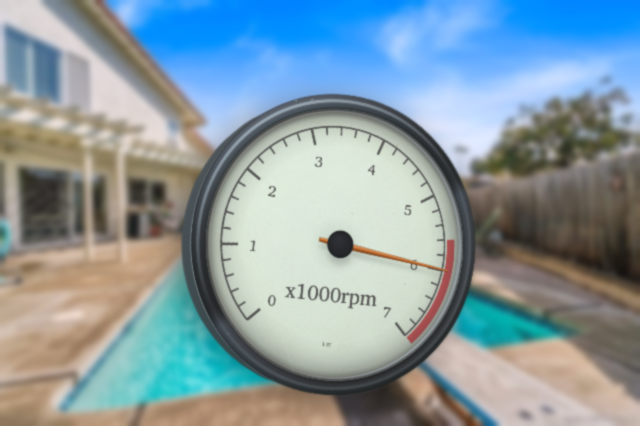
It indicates **6000** rpm
